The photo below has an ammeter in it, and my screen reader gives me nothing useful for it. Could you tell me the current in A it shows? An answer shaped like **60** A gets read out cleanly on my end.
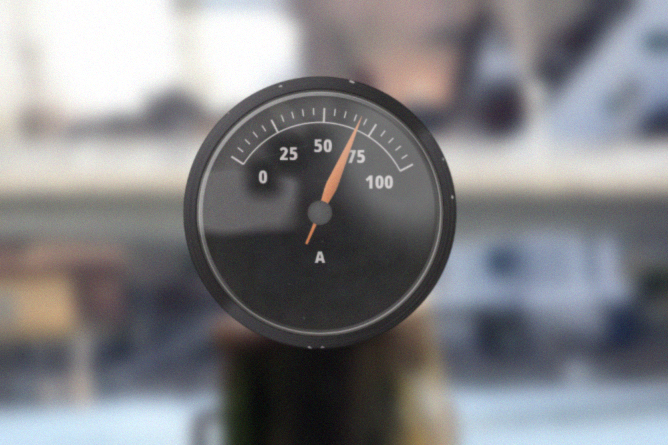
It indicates **67.5** A
